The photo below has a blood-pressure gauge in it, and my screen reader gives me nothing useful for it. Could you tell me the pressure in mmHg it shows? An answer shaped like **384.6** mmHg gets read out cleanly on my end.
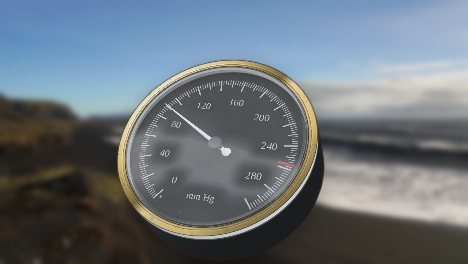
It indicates **90** mmHg
